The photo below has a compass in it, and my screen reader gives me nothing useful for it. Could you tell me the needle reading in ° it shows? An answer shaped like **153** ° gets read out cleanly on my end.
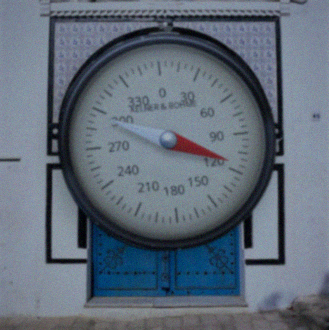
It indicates **115** °
